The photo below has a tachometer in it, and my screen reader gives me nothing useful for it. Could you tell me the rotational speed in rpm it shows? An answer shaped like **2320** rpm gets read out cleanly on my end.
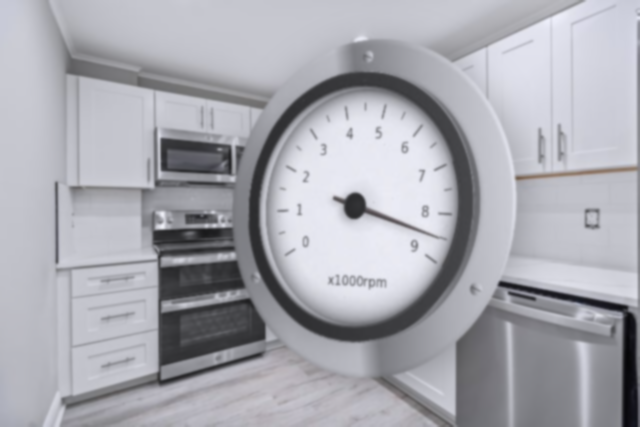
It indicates **8500** rpm
